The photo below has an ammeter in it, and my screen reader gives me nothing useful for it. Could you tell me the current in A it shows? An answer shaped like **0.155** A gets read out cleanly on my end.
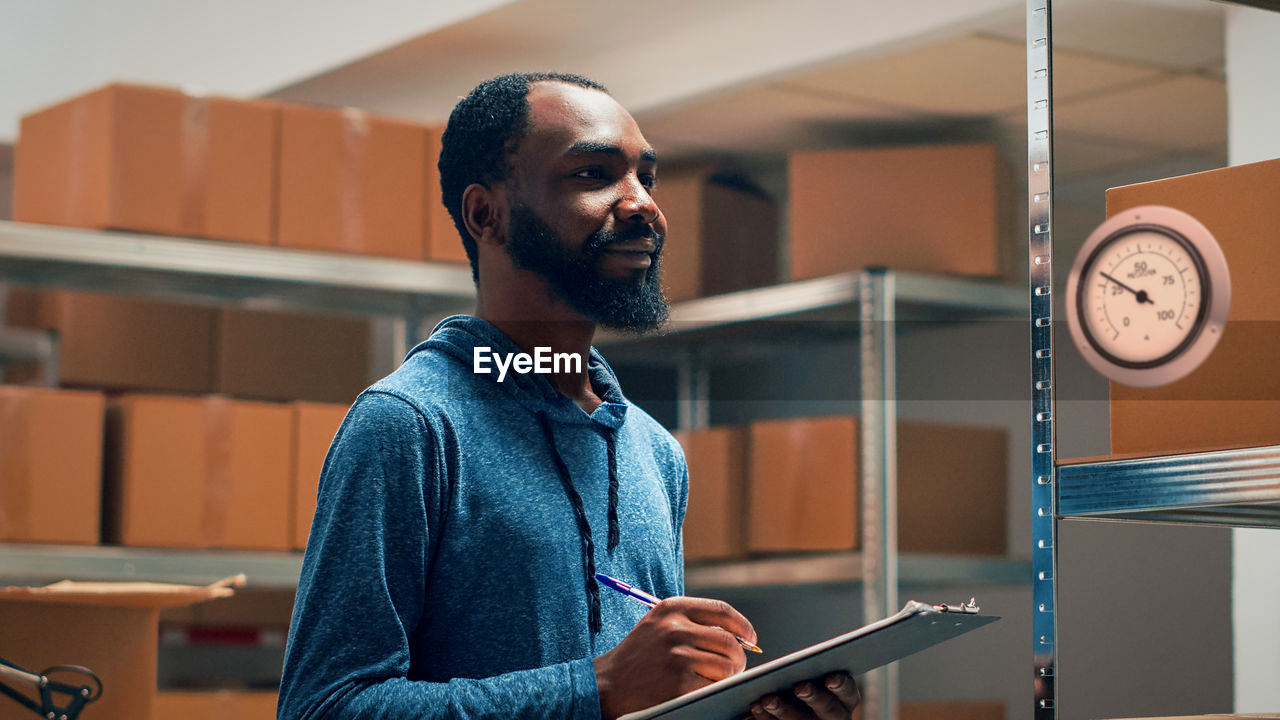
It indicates **30** A
